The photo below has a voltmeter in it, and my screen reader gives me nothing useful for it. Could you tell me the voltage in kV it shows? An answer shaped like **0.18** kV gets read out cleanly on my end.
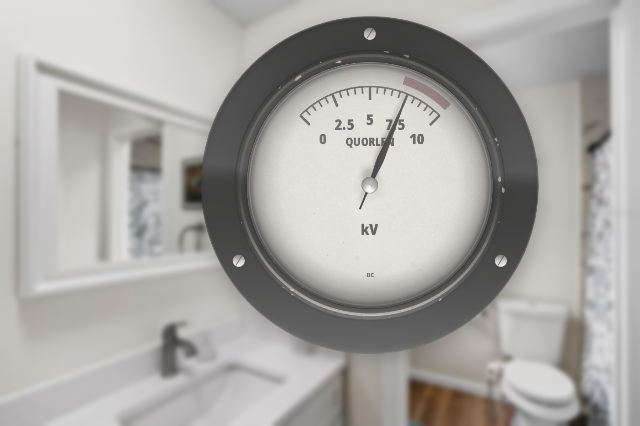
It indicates **7.5** kV
